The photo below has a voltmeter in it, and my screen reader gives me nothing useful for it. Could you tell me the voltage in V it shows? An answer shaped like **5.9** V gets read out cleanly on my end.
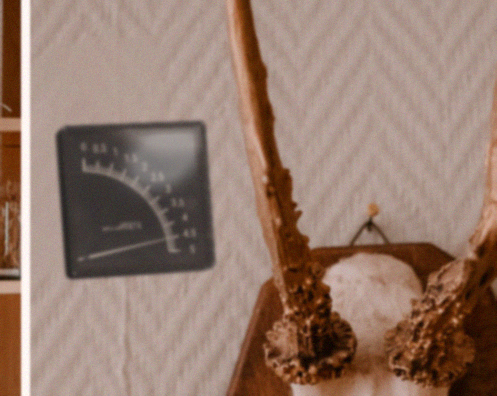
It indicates **4.5** V
